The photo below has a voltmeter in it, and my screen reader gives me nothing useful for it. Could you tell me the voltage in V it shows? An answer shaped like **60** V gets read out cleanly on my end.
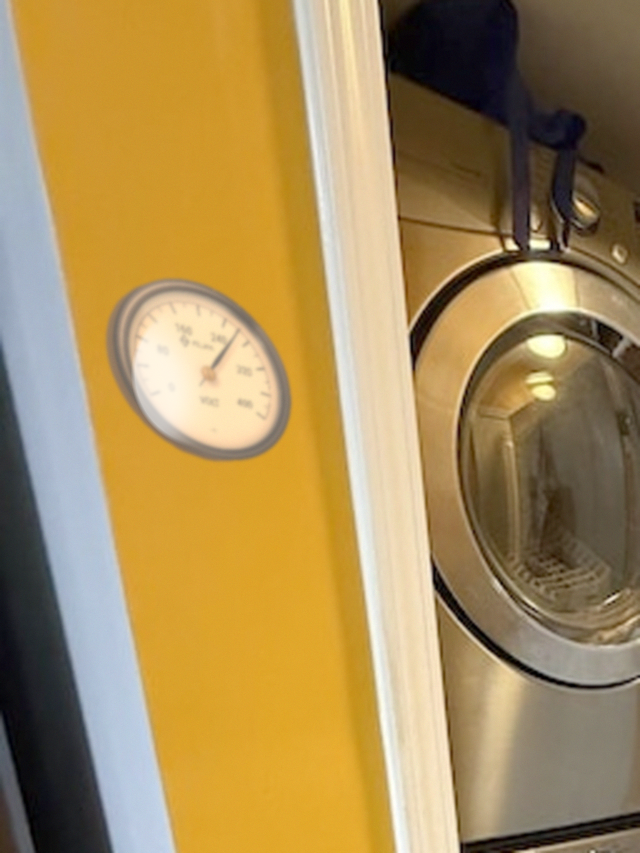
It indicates **260** V
